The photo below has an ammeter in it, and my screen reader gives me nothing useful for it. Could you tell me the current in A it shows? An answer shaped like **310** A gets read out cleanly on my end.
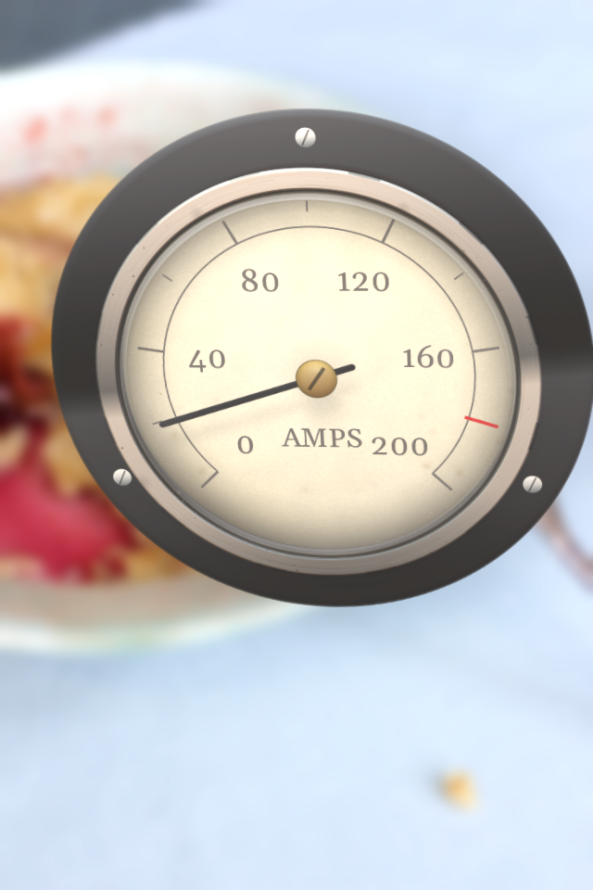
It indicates **20** A
